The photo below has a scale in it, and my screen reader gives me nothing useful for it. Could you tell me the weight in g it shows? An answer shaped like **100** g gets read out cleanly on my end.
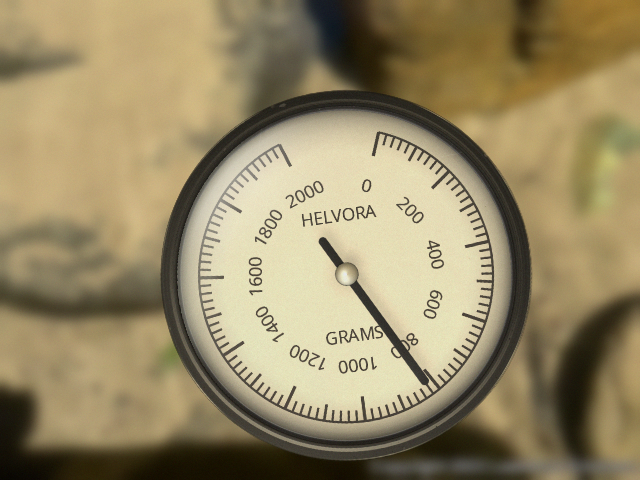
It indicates **820** g
